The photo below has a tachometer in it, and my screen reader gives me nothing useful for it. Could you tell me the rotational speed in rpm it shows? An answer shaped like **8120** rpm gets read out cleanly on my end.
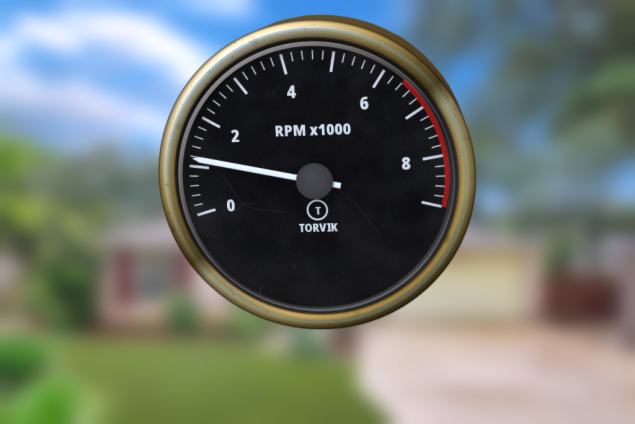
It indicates **1200** rpm
